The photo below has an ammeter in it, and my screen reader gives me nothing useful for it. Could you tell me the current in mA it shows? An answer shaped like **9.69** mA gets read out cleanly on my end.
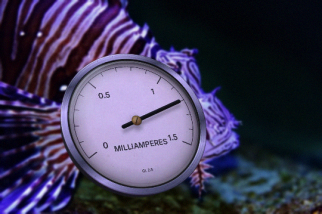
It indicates **1.2** mA
